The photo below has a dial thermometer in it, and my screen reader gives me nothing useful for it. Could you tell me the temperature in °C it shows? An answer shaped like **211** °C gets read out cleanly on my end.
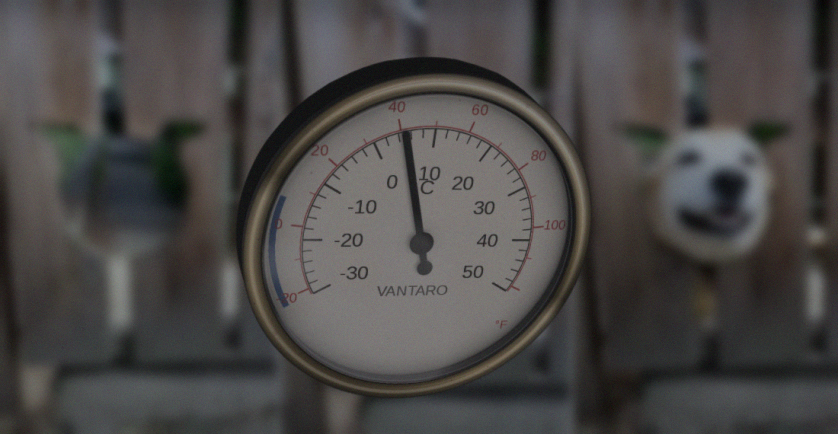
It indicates **5** °C
